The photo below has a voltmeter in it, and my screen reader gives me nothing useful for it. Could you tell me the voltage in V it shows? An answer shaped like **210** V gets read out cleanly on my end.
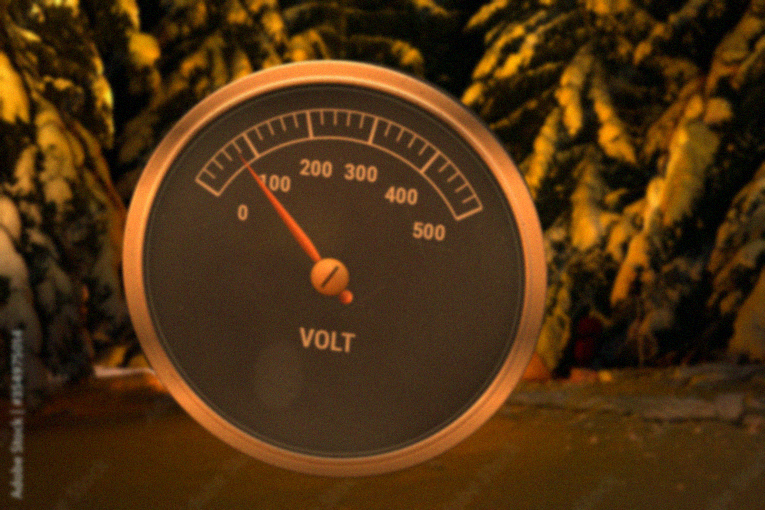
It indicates **80** V
